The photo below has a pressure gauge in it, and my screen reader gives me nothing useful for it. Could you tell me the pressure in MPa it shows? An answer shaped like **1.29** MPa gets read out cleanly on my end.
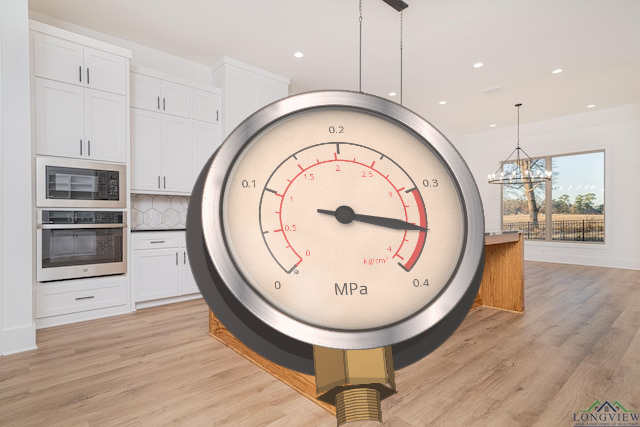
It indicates **0.35** MPa
